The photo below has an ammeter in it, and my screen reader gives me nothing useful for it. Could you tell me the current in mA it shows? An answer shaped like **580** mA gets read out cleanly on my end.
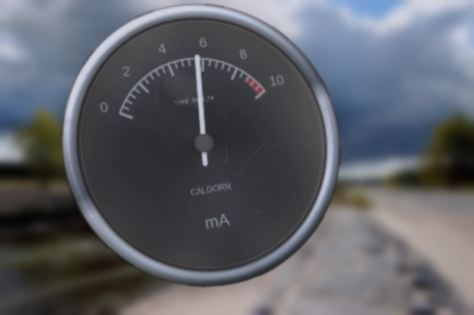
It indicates **5.6** mA
